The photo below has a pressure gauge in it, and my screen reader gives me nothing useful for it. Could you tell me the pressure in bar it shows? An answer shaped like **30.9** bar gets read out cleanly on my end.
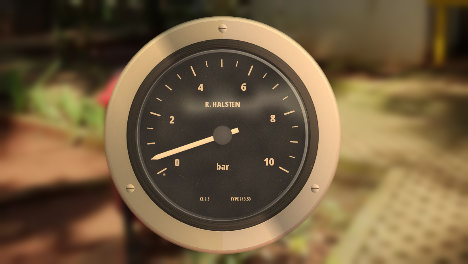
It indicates **0.5** bar
